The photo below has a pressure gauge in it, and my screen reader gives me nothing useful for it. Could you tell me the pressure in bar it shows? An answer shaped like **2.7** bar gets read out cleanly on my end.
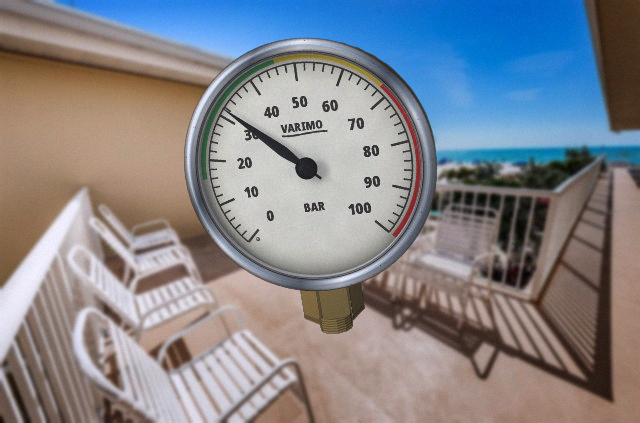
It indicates **32** bar
